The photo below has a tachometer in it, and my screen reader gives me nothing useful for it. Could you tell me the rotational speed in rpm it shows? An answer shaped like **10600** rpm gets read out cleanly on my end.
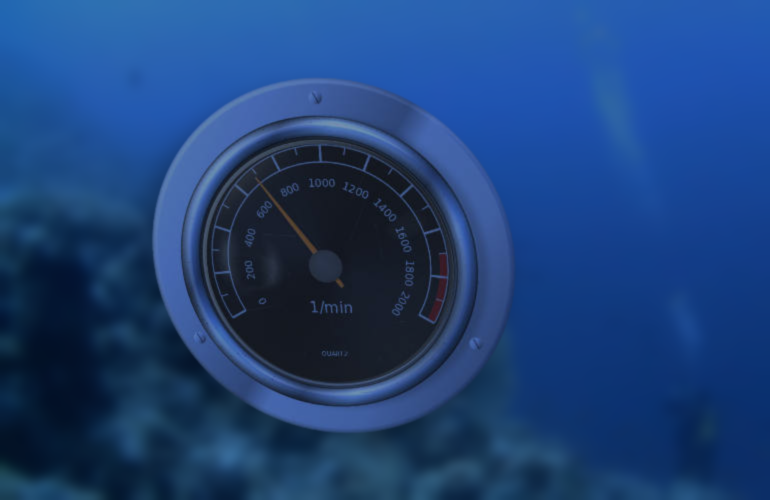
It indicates **700** rpm
